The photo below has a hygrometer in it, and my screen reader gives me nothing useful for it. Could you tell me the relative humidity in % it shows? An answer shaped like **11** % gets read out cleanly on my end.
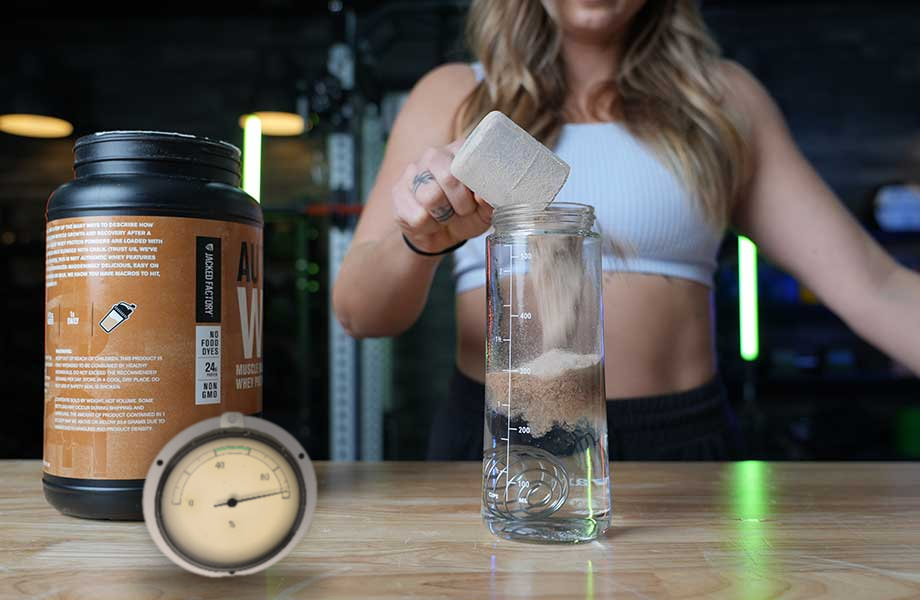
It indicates **95** %
